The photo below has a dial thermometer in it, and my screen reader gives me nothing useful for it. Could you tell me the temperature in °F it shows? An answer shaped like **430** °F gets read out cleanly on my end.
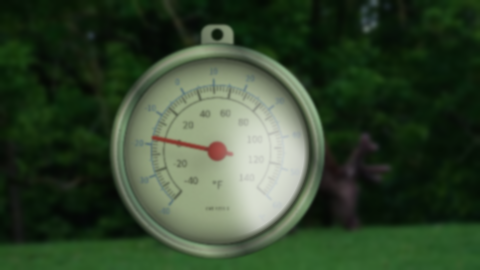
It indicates **0** °F
